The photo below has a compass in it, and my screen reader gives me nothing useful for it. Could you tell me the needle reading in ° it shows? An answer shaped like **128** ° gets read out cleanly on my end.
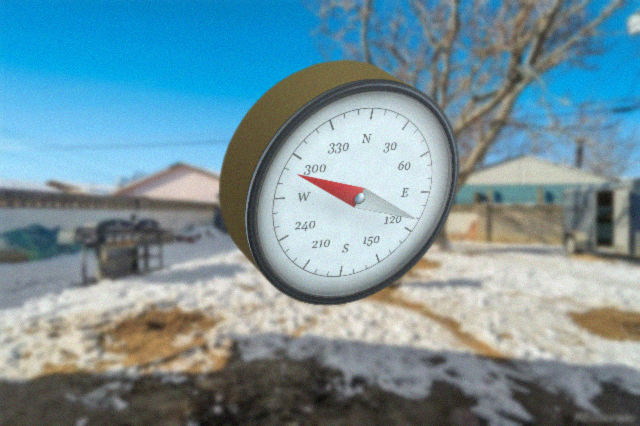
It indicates **290** °
